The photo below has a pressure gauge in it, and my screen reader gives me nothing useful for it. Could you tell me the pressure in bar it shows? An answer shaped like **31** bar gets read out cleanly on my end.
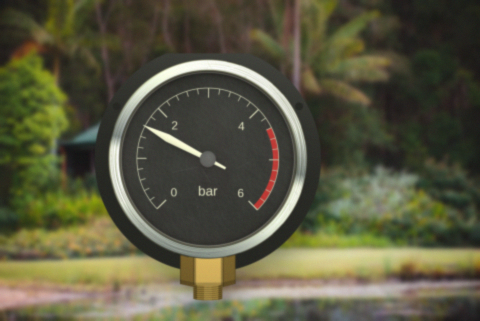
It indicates **1.6** bar
